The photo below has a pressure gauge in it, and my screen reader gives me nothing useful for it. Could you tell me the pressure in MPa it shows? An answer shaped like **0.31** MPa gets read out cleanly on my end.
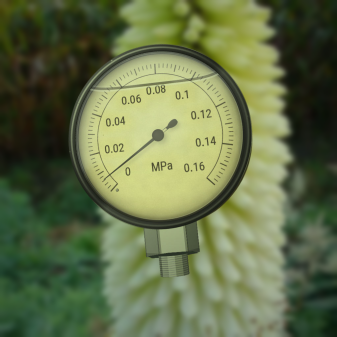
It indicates **0.006** MPa
